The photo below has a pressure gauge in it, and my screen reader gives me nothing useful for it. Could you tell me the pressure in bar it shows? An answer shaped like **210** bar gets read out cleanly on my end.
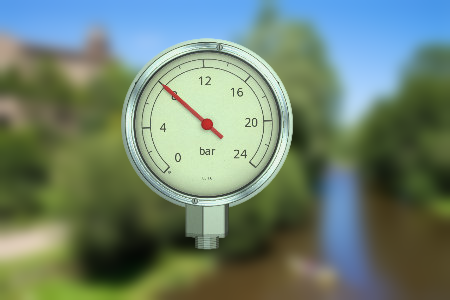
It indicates **8** bar
